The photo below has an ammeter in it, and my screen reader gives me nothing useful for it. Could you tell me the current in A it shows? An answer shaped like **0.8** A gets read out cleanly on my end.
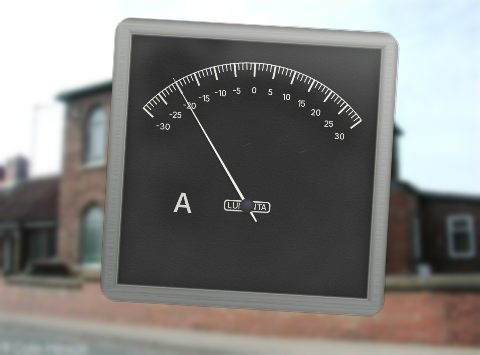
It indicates **-20** A
